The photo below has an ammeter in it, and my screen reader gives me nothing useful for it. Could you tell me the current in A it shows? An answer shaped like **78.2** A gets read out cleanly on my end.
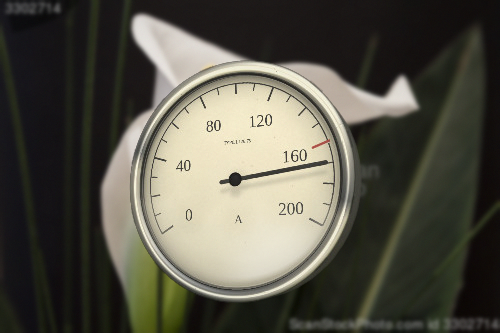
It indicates **170** A
